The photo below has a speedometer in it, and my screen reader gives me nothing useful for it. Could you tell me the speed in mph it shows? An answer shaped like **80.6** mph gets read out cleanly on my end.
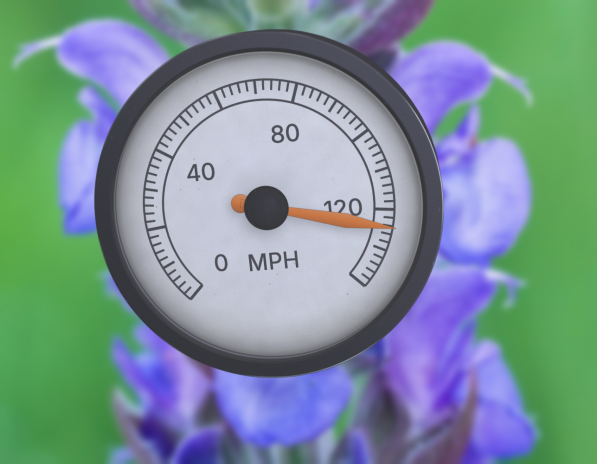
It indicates **124** mph
